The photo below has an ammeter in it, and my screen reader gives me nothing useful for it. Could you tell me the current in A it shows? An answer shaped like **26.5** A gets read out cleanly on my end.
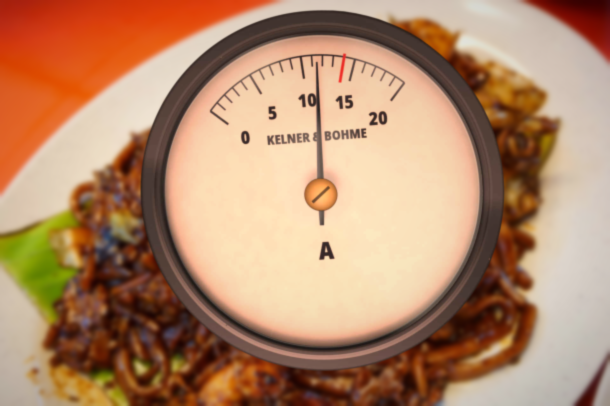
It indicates **11.5** A
